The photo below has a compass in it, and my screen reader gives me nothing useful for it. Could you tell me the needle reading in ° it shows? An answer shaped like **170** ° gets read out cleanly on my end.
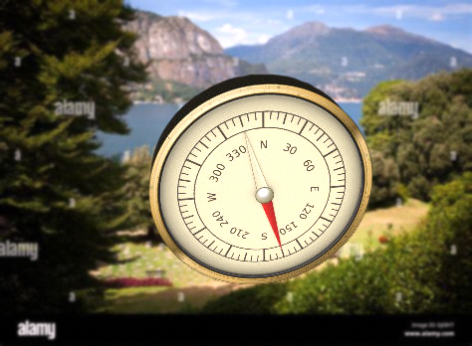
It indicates **165** °
